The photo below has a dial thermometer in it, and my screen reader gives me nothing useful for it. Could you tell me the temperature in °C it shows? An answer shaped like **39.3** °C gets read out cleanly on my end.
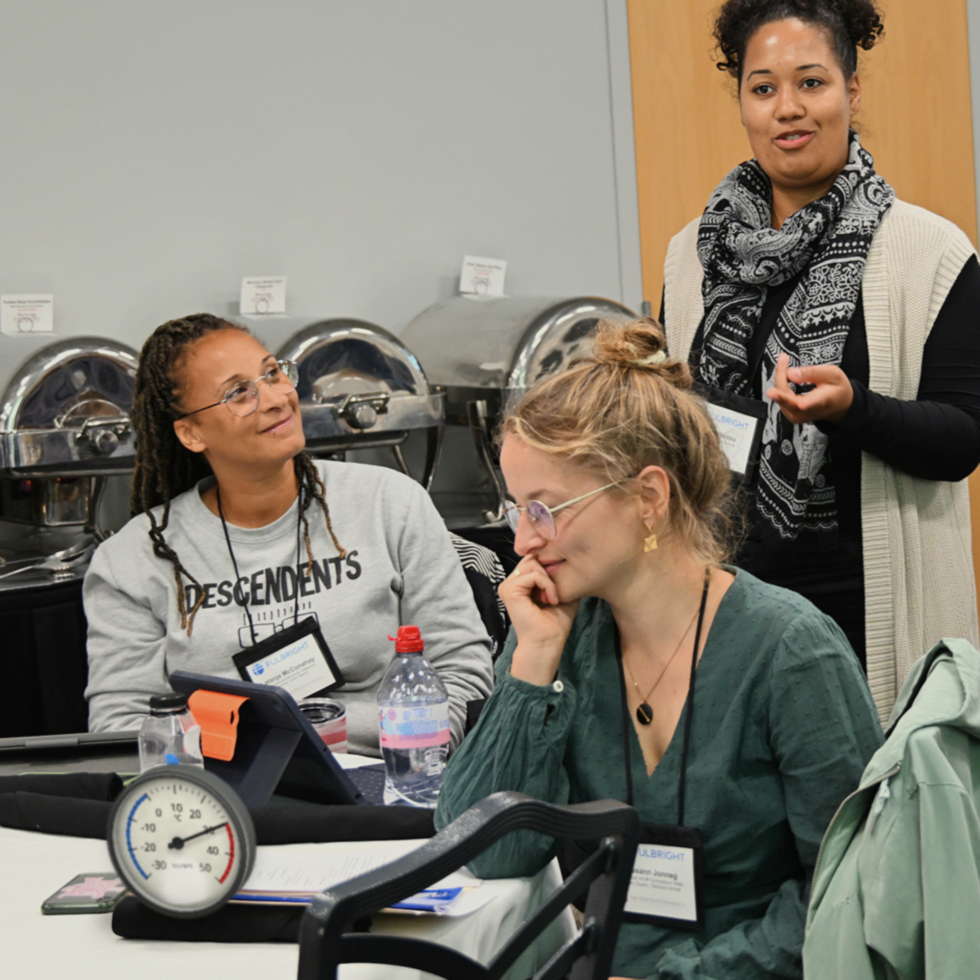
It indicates **30** °C
